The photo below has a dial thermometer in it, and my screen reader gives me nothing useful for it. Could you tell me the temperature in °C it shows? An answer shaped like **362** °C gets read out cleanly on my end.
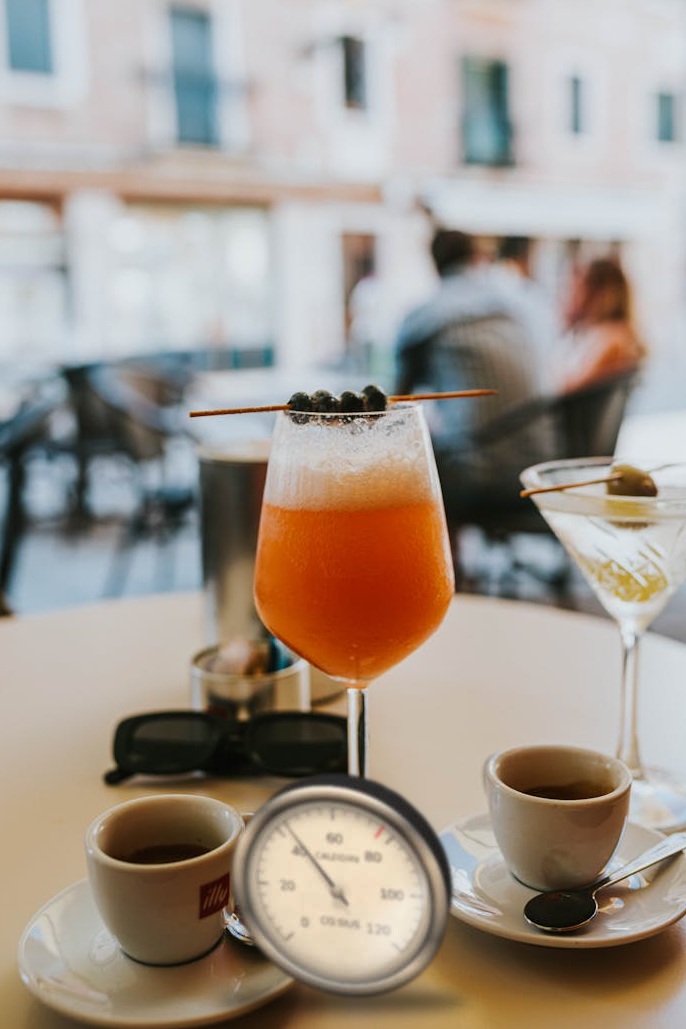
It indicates **44** °C
